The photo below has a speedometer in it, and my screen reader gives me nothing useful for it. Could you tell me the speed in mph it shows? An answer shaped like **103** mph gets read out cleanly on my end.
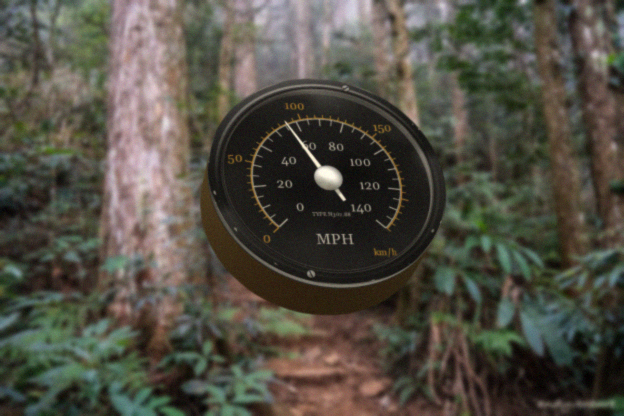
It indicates **55** mph
